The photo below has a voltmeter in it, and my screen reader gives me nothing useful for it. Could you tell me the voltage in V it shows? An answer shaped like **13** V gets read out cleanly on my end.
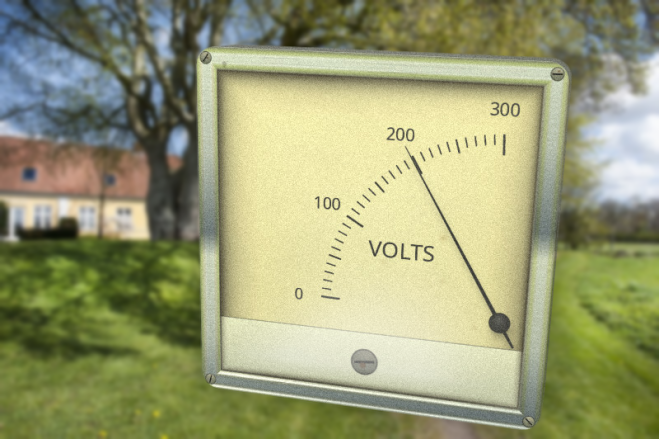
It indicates **200** V
